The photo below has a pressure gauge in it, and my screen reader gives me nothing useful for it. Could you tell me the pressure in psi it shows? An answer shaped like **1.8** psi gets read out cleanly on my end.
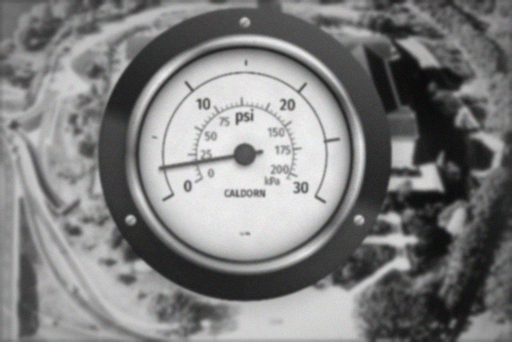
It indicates **2.5** psi
